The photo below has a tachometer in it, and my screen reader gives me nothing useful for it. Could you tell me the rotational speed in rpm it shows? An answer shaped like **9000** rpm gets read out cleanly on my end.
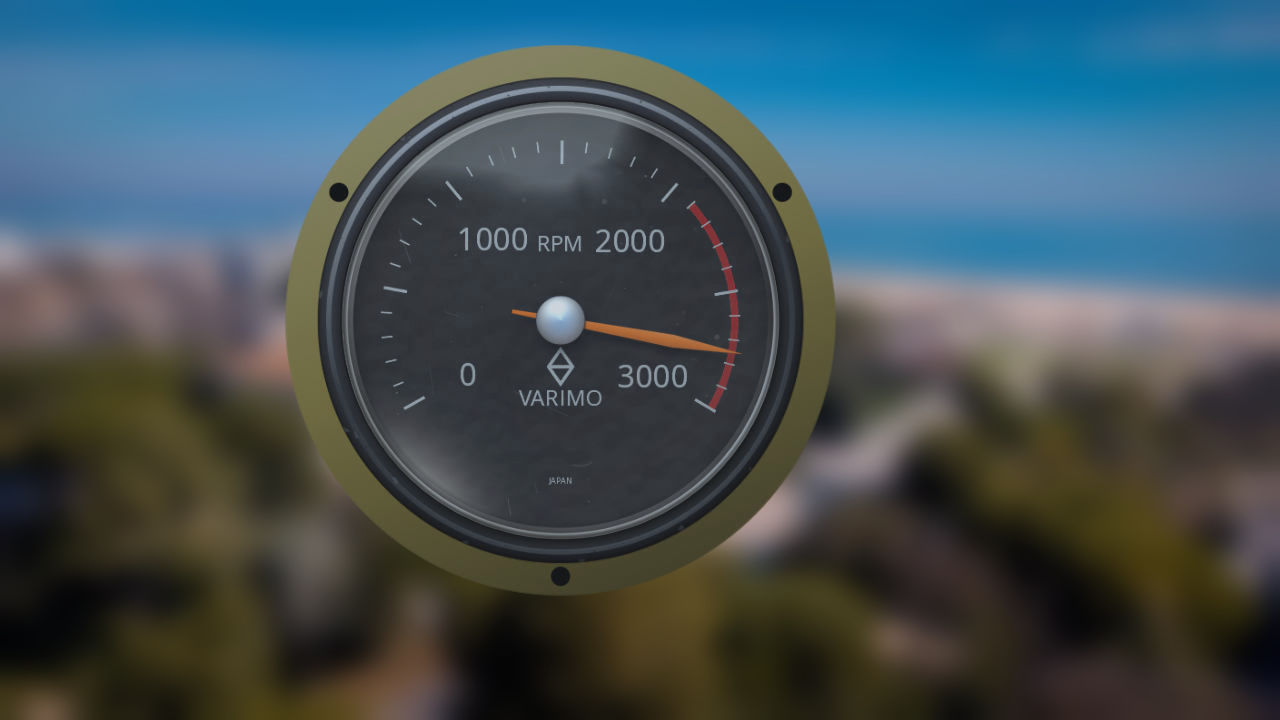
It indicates **2750** rpm
